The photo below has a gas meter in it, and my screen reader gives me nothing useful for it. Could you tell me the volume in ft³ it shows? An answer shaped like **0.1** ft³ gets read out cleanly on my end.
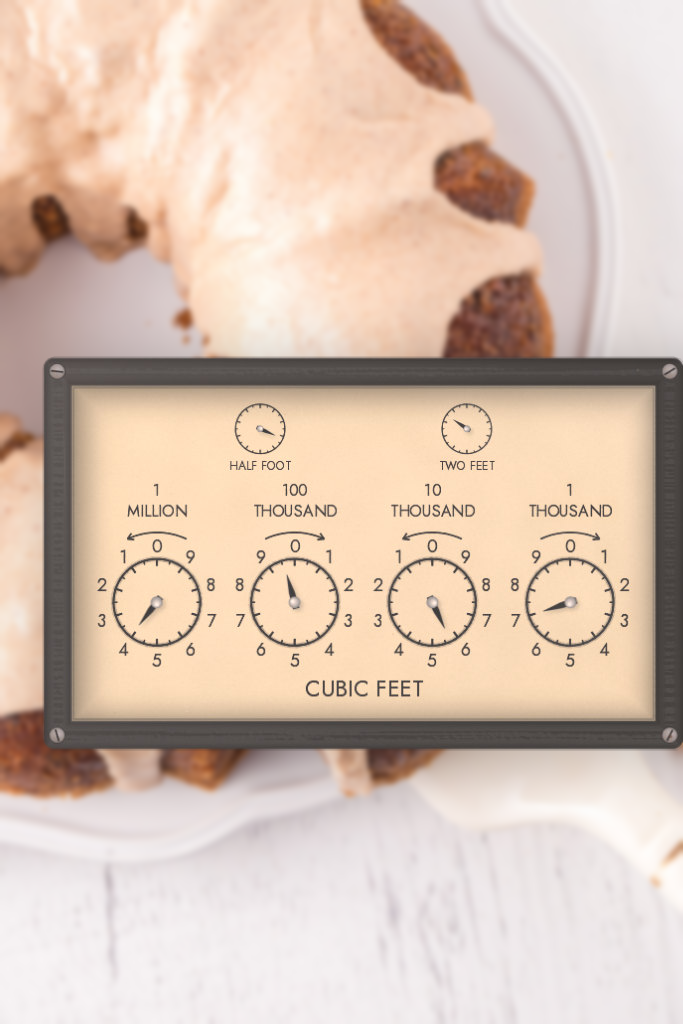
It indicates **395700** ft³
